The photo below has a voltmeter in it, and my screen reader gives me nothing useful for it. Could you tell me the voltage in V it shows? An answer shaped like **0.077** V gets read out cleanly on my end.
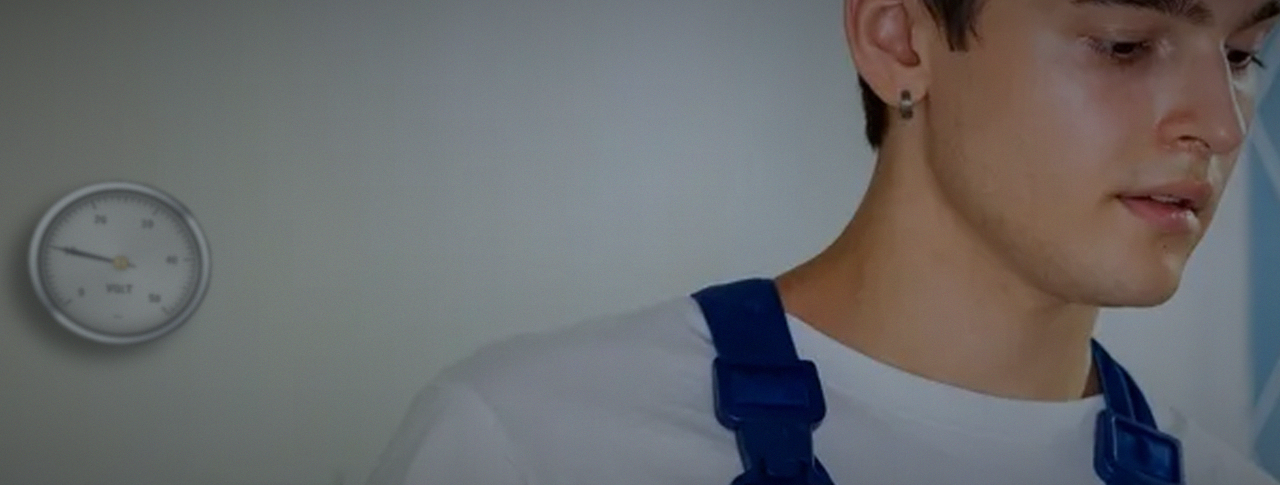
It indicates **10** V
